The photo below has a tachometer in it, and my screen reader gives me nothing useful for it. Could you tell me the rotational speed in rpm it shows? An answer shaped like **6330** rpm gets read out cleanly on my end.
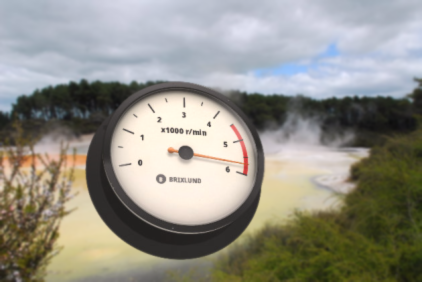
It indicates **5750** rpm
